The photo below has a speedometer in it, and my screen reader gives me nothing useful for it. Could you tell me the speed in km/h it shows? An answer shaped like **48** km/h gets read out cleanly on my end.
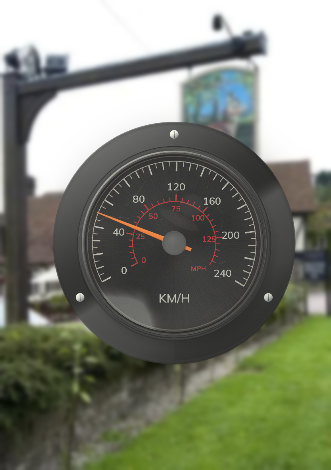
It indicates **50** km/h
